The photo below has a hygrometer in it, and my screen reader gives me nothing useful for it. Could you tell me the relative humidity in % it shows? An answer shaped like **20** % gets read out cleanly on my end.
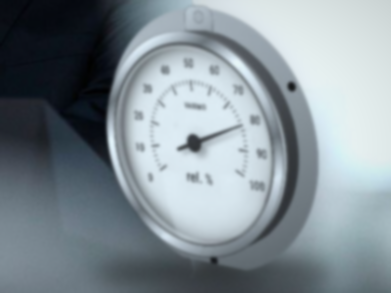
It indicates **80** %
